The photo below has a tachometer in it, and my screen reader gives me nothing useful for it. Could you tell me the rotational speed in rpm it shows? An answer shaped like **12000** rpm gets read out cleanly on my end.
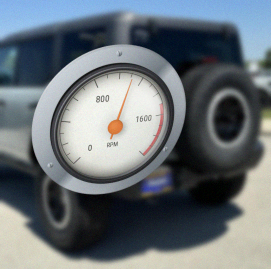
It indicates **1100** rpm
